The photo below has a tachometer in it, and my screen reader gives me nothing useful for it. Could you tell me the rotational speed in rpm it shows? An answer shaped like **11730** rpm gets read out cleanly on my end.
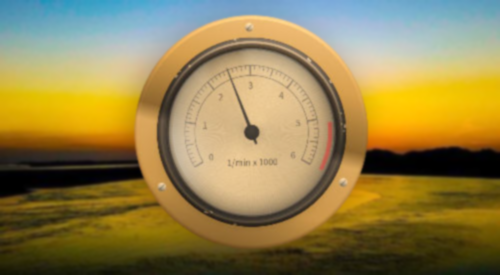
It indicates **2500** rpm
